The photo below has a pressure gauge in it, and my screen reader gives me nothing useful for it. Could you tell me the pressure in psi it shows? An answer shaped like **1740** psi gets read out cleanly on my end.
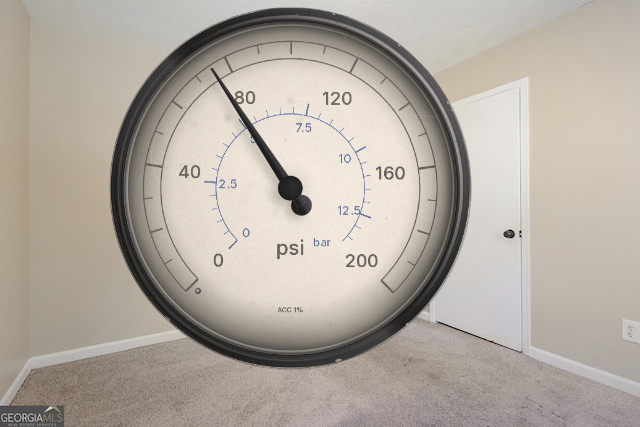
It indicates **75** psi
